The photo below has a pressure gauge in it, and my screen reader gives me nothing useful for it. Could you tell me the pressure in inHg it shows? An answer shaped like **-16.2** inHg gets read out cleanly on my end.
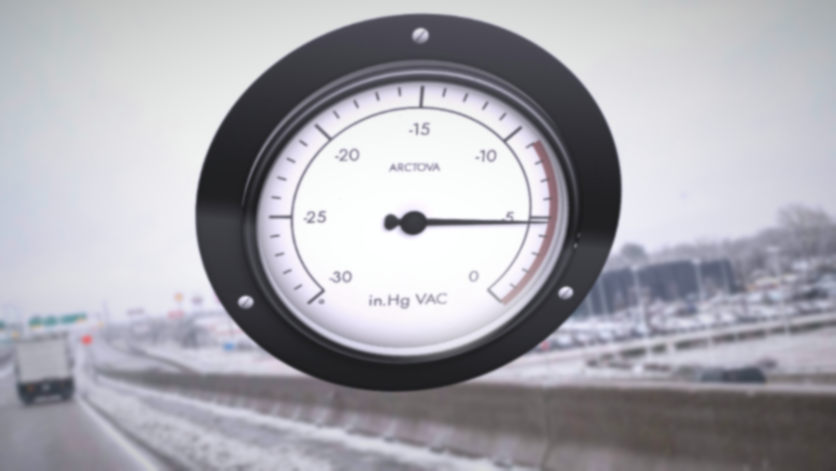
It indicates **-5** inHg
